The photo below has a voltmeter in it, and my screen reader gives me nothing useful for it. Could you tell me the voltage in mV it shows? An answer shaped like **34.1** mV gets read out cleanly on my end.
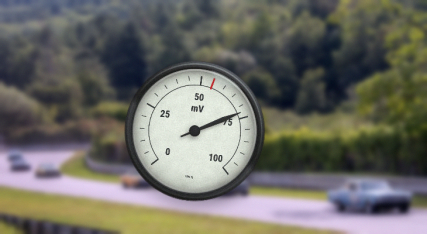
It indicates **72.5** mV
